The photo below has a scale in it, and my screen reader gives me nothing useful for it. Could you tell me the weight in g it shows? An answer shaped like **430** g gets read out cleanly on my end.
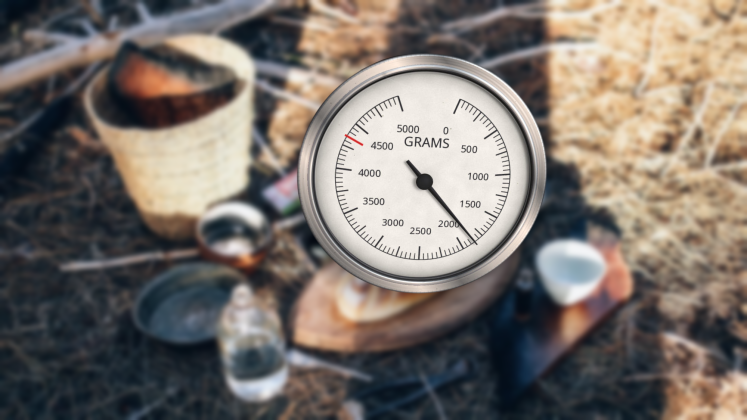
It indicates **1850** g
